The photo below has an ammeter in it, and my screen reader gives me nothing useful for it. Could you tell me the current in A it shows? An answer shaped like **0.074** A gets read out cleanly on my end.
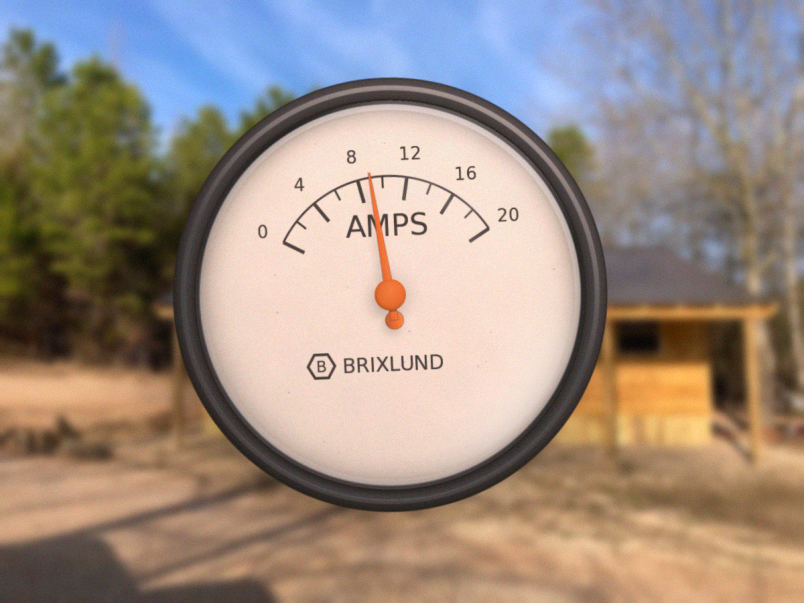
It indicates **9** A
